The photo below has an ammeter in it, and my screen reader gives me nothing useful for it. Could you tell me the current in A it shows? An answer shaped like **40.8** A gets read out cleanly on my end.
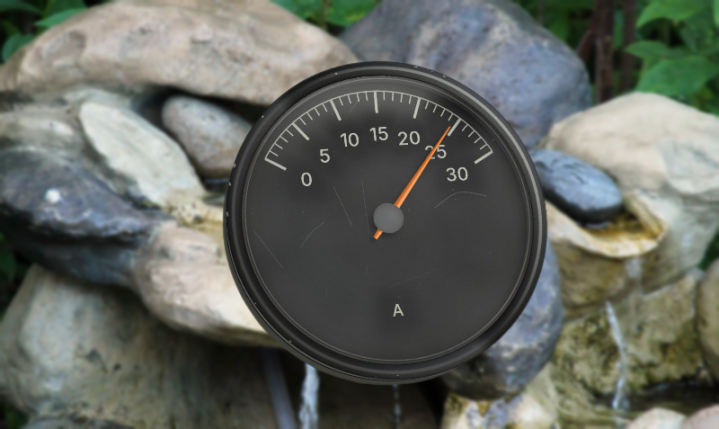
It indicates **24.5** A
